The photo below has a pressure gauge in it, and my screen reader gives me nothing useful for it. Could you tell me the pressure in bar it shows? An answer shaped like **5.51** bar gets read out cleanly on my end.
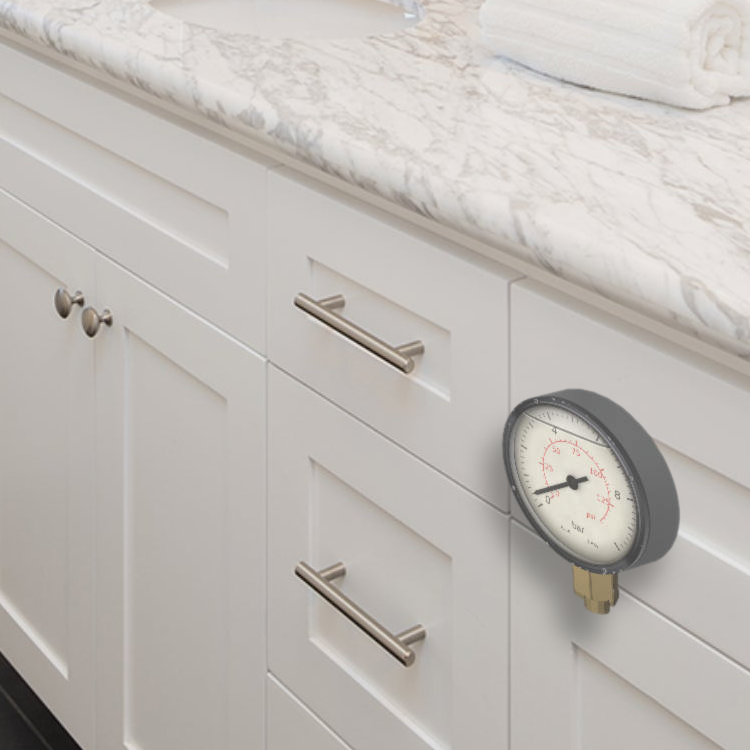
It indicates **0.4** bar
